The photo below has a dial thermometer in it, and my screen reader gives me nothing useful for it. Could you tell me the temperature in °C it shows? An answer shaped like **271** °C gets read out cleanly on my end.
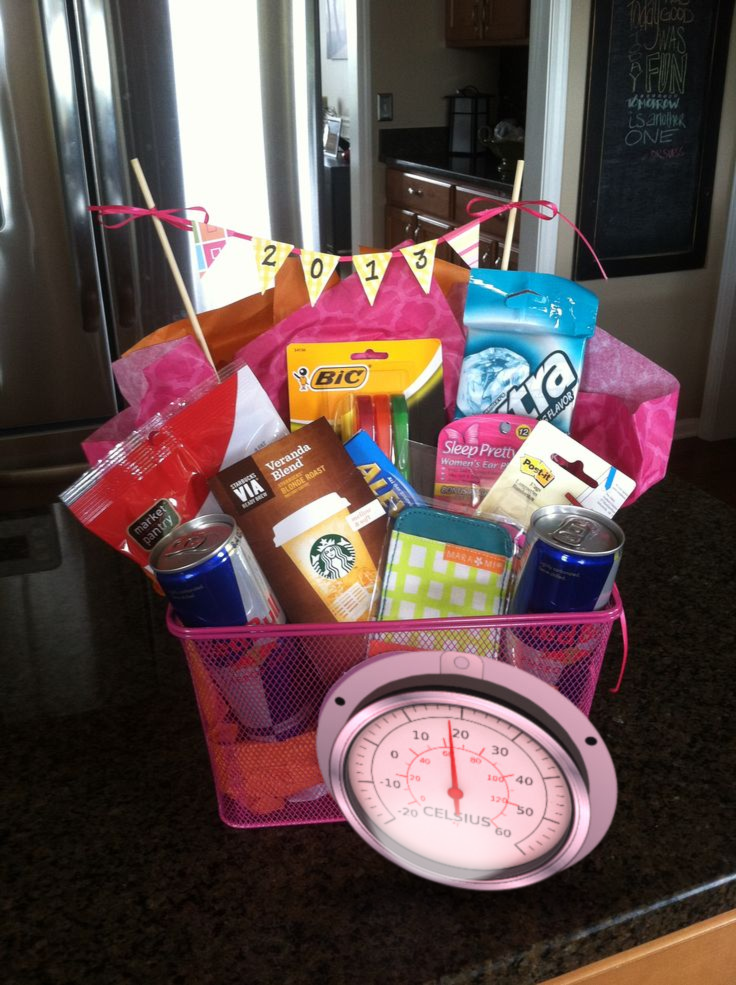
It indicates **18** °C
